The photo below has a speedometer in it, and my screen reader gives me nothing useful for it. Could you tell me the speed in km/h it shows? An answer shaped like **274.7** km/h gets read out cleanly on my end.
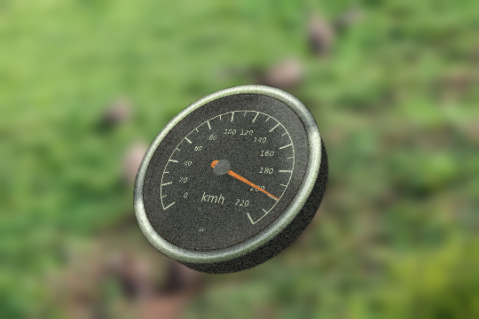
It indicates **200** km/h
